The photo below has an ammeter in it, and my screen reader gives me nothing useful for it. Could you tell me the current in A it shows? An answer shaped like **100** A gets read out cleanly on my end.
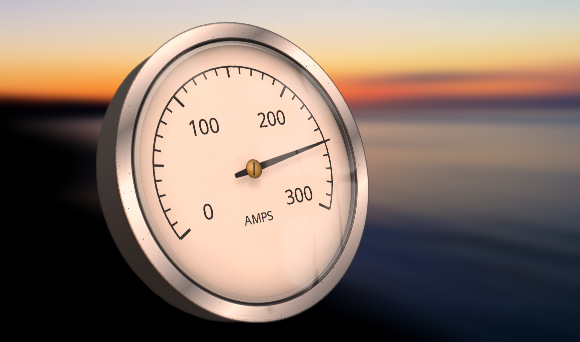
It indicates **250** A
